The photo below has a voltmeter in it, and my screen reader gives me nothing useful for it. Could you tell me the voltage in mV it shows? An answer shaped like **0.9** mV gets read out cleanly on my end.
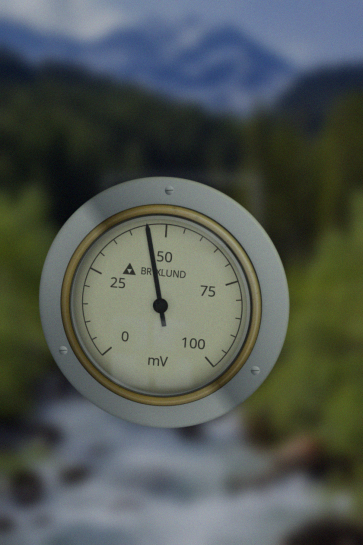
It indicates **45** mV
